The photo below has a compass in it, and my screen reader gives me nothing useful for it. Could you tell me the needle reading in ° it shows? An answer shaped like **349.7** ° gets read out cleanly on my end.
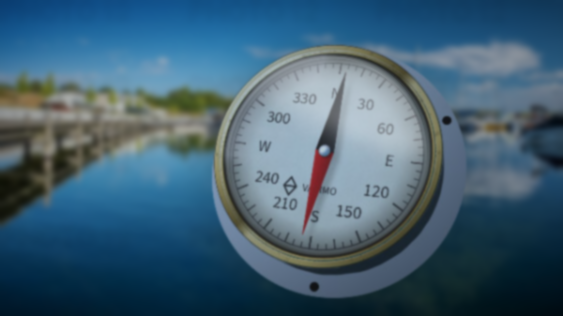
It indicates **185** °
